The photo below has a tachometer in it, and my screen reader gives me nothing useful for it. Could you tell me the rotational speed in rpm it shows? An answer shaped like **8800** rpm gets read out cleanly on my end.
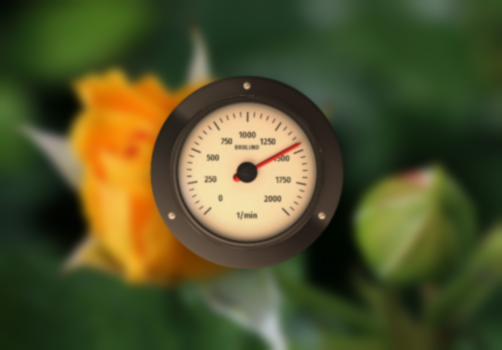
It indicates **1450** rpm
